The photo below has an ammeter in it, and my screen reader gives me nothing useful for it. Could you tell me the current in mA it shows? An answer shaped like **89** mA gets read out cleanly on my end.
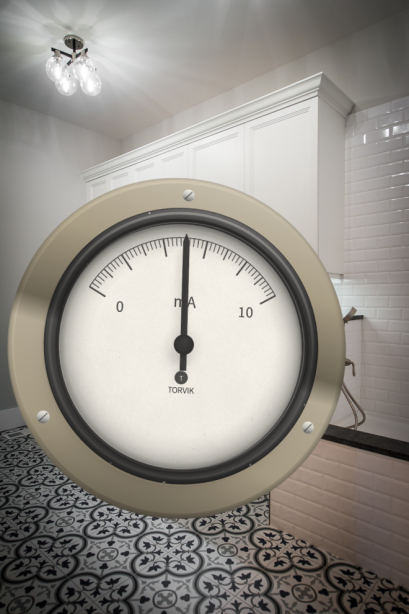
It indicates **5** mA
